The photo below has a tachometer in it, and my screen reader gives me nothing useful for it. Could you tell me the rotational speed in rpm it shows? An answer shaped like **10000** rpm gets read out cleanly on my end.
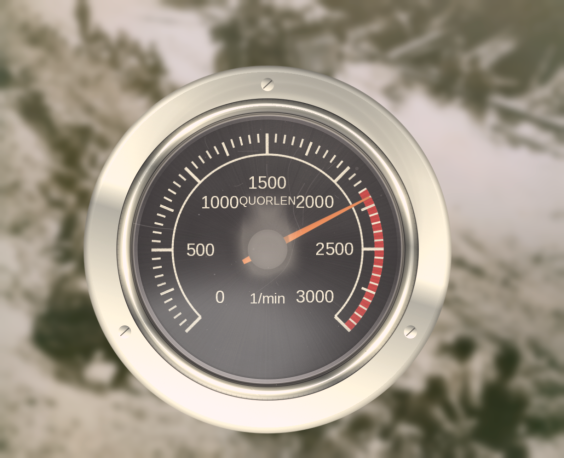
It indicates **2200** rpm
